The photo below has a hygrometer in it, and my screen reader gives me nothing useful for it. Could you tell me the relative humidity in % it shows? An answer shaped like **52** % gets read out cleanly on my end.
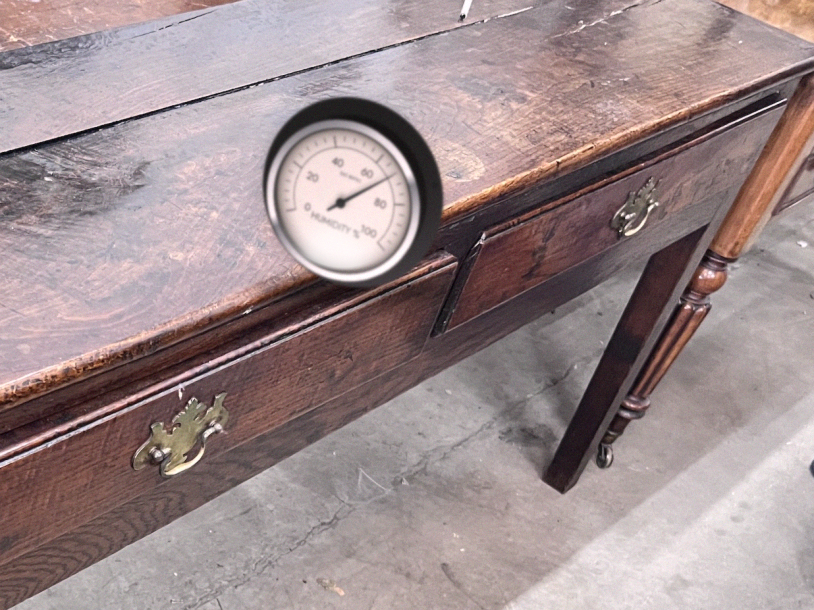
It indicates **68** %
